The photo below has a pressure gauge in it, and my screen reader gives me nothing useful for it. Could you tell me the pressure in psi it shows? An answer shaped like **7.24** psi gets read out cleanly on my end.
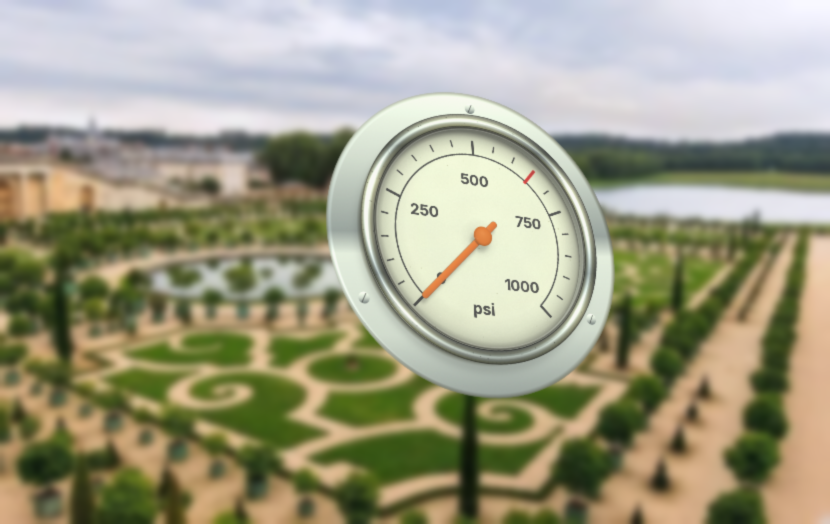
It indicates **0** psi
